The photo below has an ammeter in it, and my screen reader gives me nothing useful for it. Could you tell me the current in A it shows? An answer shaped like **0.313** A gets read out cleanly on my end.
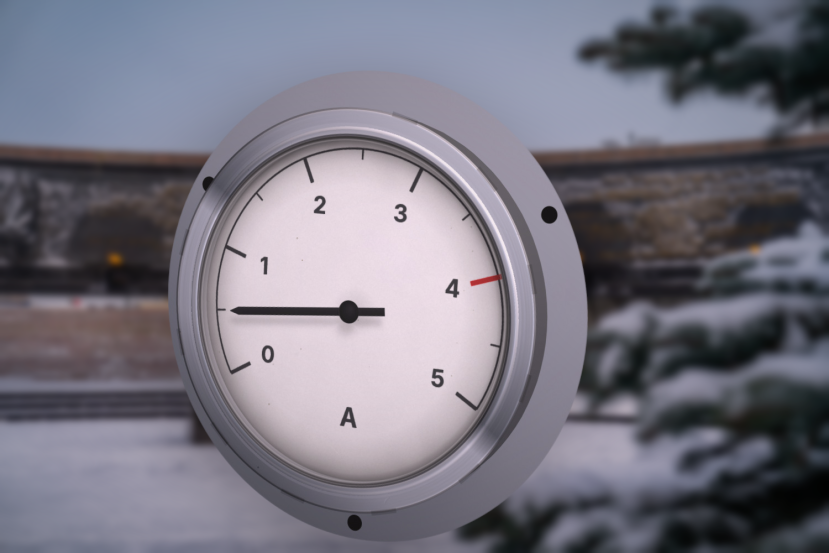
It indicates **0.5** A
